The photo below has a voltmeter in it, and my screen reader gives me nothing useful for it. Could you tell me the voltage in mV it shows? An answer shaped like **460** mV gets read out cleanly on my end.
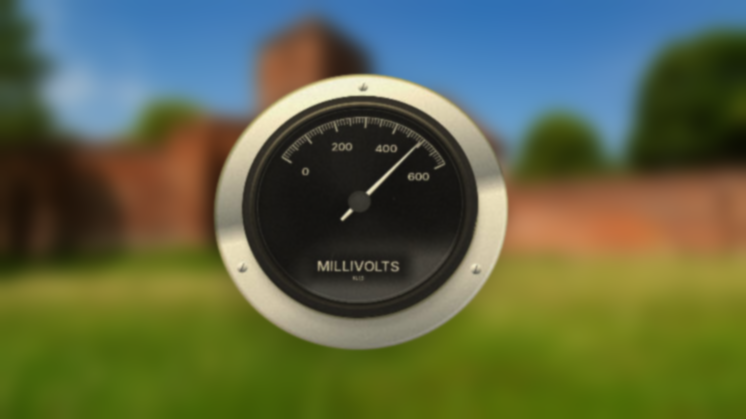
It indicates **500** mV
